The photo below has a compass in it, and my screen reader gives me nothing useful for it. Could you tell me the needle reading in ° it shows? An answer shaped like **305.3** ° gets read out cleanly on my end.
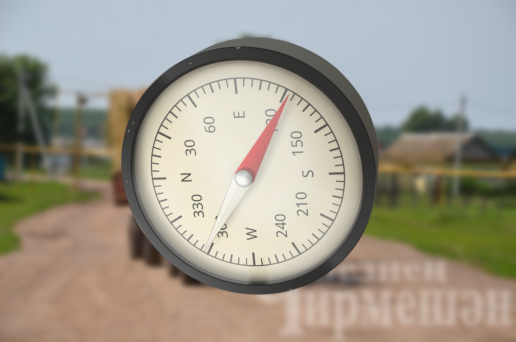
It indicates **122.5** °
